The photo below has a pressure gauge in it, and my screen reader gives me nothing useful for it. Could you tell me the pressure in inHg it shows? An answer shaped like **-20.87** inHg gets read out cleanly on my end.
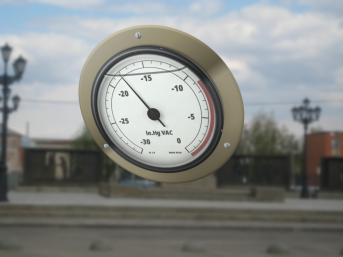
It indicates **-18** inHg
